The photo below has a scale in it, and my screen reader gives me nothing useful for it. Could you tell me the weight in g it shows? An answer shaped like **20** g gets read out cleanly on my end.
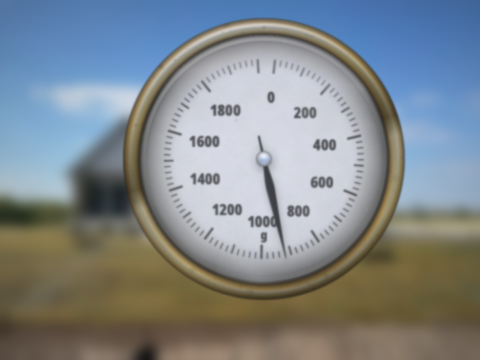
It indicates **920** g
